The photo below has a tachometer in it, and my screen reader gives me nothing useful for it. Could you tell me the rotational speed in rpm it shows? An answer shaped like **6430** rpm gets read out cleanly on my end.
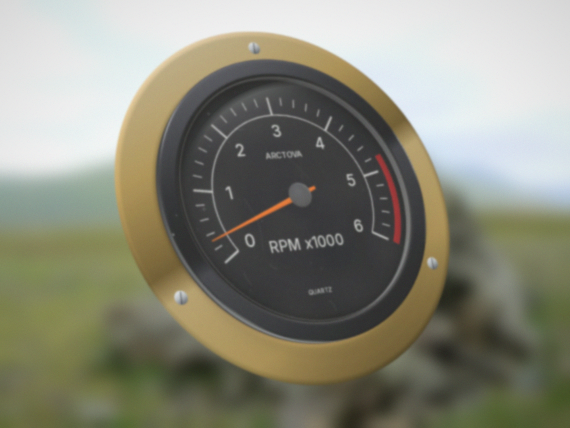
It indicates **300** rpm
